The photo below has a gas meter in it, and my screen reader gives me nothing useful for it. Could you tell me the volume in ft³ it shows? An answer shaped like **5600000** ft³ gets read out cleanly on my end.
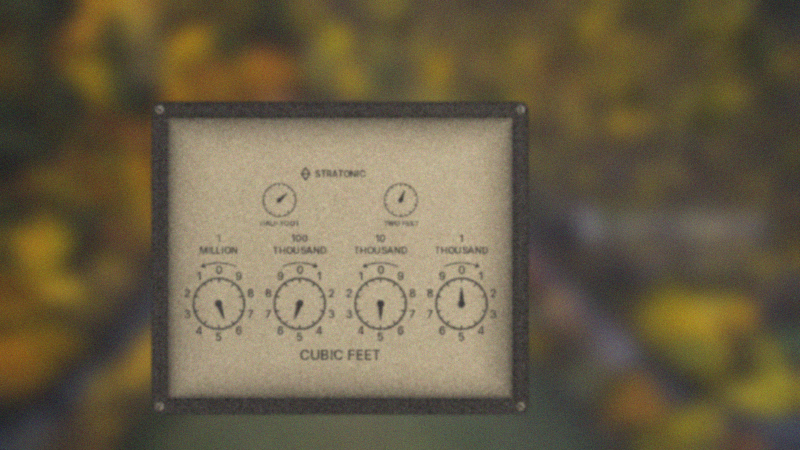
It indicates **555000** ft³
